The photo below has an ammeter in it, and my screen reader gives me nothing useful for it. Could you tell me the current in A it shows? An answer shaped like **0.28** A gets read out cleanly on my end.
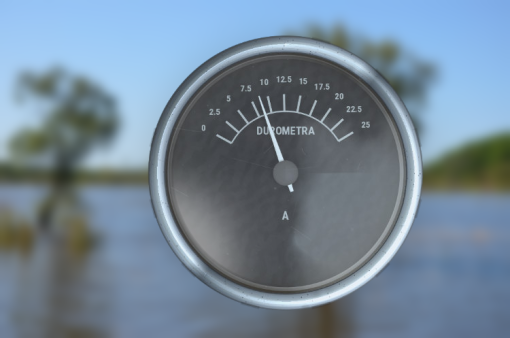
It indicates **8.75** A
